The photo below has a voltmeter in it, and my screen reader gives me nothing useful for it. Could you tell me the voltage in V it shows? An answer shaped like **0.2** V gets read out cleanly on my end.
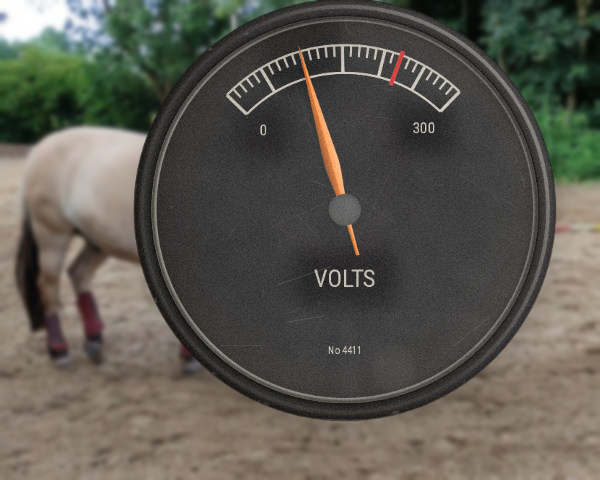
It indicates **100** V
